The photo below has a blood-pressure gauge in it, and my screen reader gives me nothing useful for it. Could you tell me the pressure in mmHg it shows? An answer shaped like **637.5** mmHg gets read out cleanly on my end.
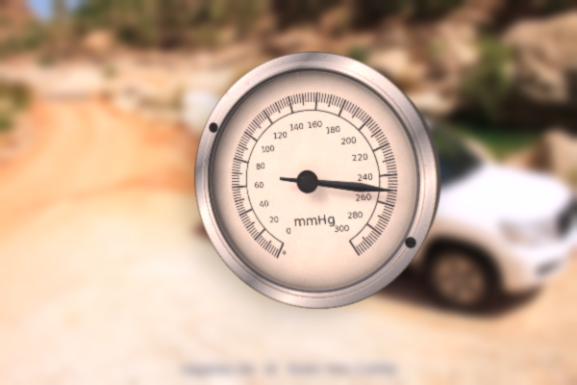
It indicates **250** mmHg
